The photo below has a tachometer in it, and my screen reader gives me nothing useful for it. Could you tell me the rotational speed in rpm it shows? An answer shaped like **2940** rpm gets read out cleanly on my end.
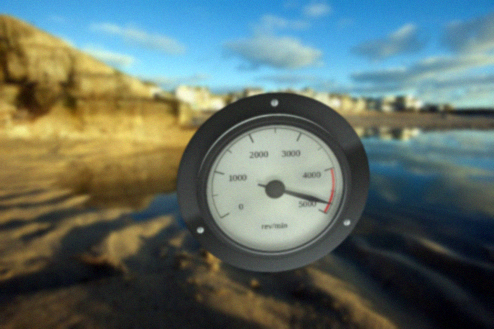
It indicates **4750** rpm
